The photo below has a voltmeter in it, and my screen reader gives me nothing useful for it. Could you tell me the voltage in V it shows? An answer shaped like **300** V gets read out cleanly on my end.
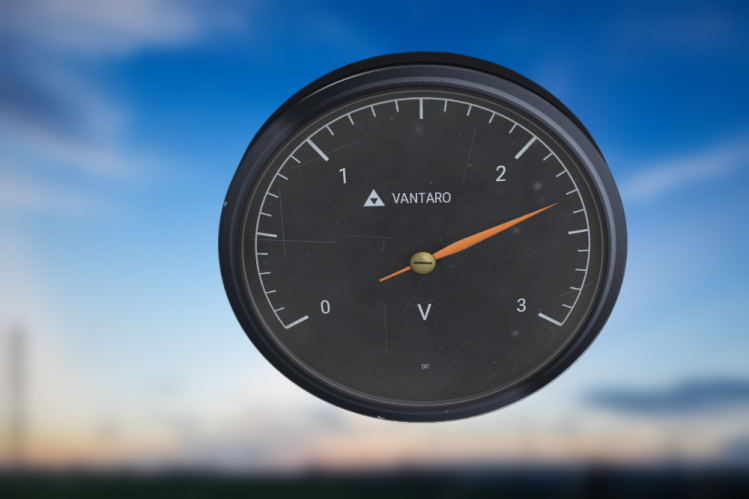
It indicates **2.3** V
